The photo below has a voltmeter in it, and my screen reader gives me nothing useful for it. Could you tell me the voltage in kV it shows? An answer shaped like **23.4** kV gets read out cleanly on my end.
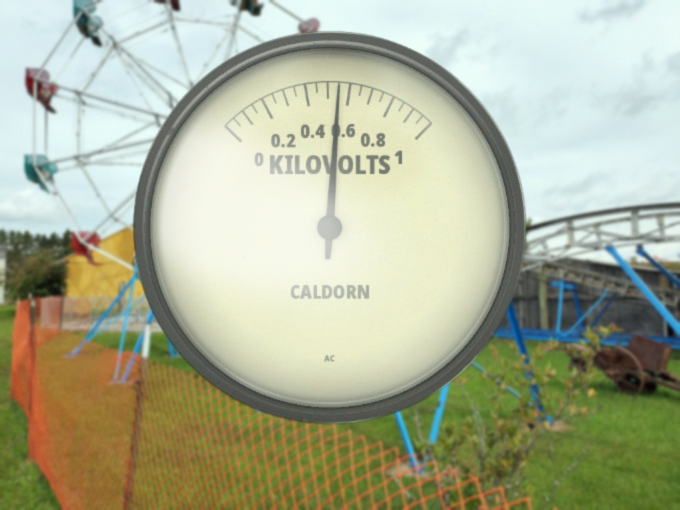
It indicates **0.55** kV
